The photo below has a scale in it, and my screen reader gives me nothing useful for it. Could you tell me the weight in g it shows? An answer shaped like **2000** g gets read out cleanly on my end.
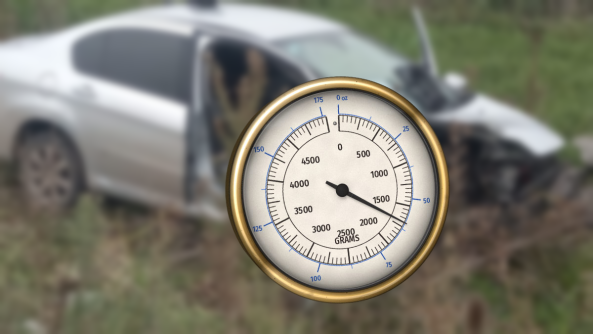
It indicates **1700** g
